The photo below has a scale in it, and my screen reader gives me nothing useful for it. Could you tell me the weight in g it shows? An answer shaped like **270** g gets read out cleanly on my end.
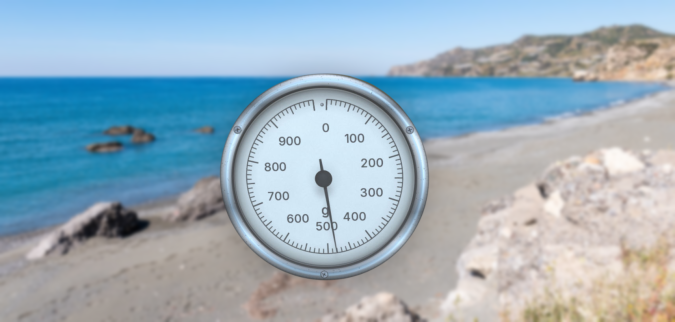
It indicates **480** g
